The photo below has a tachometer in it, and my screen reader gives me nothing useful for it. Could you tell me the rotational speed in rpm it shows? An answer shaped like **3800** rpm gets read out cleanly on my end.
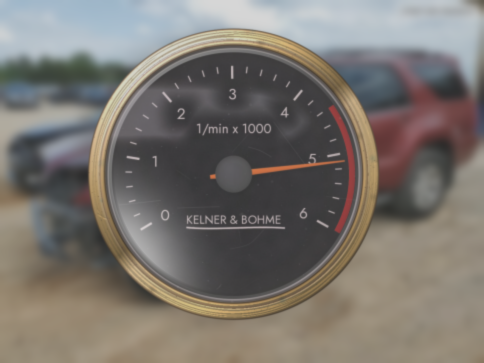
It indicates **5100** rpm
